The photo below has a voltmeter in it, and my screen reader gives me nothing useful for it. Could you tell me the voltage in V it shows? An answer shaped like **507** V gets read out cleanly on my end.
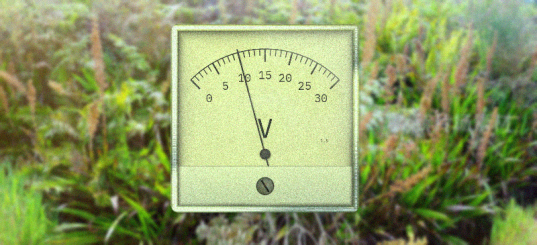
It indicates **10** V
